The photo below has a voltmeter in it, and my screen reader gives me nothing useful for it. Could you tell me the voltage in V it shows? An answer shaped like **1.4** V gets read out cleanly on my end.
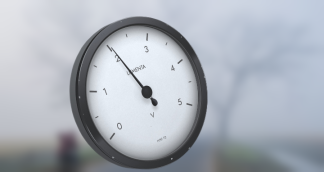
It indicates **2** V
